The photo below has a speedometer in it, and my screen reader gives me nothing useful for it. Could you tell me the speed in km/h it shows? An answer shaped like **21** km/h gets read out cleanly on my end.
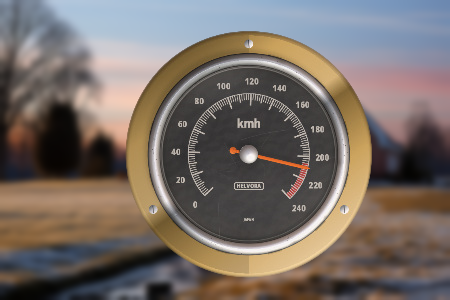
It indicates **210** km/h
